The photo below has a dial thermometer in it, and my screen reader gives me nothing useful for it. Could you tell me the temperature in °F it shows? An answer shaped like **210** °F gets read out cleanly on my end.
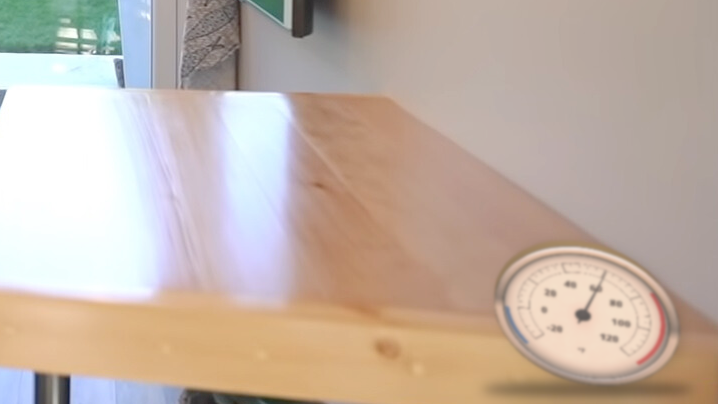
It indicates **60** °F
